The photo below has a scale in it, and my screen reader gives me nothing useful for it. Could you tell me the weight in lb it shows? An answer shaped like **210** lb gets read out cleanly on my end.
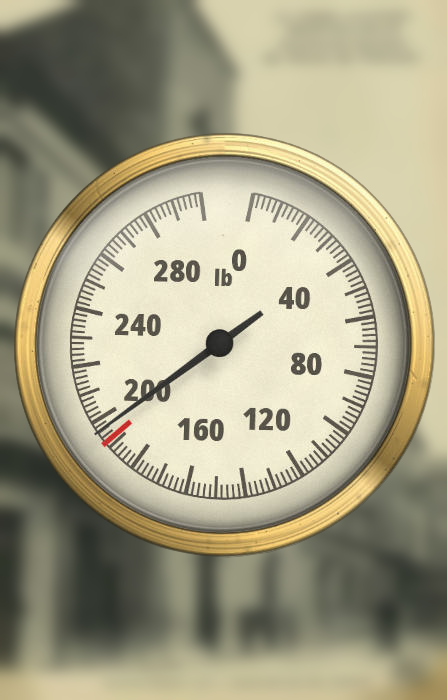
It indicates **196** lb
